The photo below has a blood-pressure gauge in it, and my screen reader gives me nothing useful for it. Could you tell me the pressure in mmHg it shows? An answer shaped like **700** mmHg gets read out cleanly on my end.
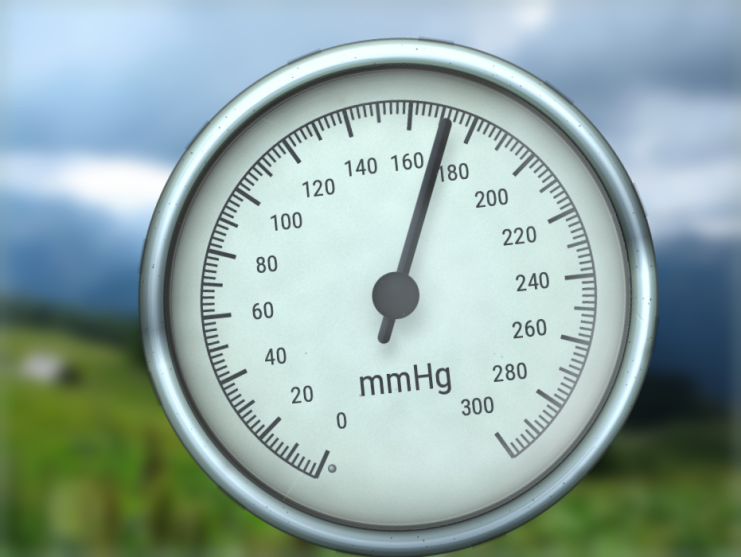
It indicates **172** mmHg
